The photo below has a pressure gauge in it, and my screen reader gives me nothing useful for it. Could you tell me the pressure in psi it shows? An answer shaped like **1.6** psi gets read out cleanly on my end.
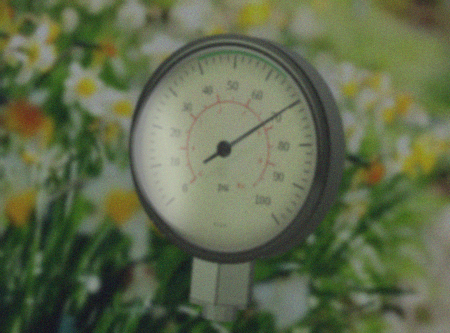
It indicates **70** psi
